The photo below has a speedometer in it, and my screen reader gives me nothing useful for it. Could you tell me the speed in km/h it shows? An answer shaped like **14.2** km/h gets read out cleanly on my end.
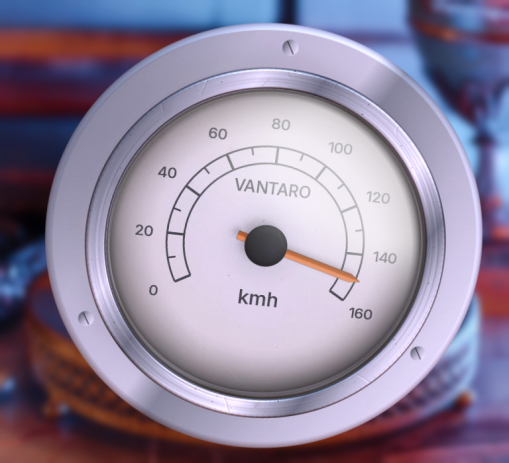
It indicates **150** km/h
